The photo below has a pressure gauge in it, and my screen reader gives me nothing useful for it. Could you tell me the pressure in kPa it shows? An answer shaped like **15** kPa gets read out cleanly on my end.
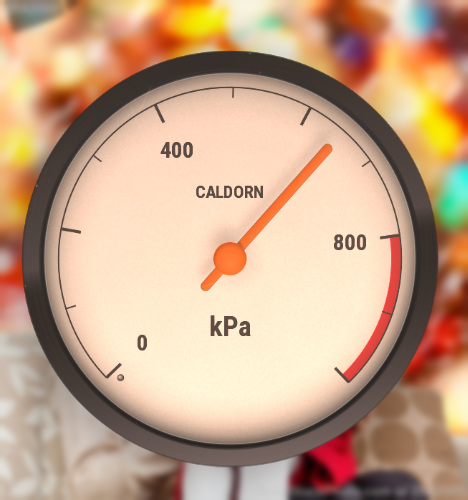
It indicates **650** kPa
